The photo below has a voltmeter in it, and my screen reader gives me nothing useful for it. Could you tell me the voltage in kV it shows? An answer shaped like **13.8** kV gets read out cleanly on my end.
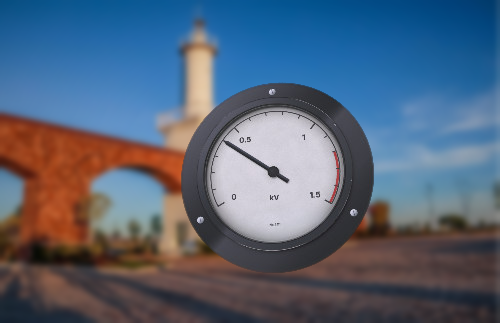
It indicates **0.4** kV
